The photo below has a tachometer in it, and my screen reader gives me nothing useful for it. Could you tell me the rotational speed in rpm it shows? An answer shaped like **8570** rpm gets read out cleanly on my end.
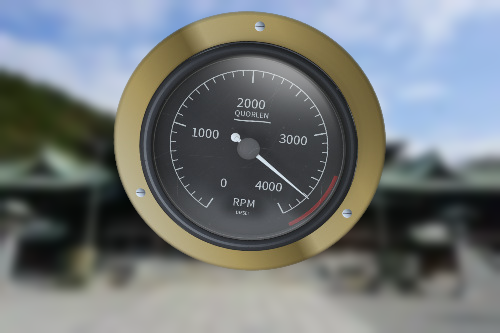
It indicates **3700** rpm
